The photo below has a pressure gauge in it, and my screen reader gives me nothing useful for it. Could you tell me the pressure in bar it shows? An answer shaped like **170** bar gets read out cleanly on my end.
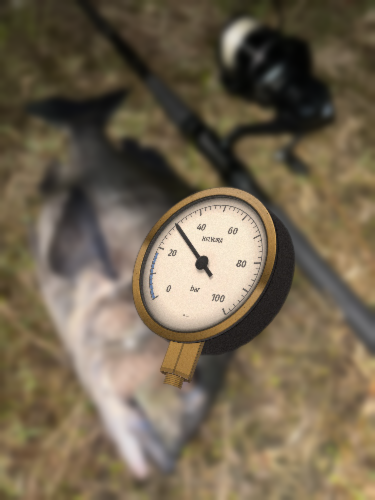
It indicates **30** bar
